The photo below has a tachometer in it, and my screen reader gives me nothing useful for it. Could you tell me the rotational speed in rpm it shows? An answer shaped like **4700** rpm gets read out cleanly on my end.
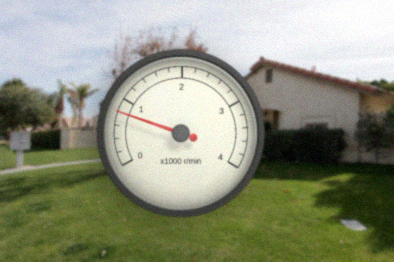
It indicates **800** rpm
